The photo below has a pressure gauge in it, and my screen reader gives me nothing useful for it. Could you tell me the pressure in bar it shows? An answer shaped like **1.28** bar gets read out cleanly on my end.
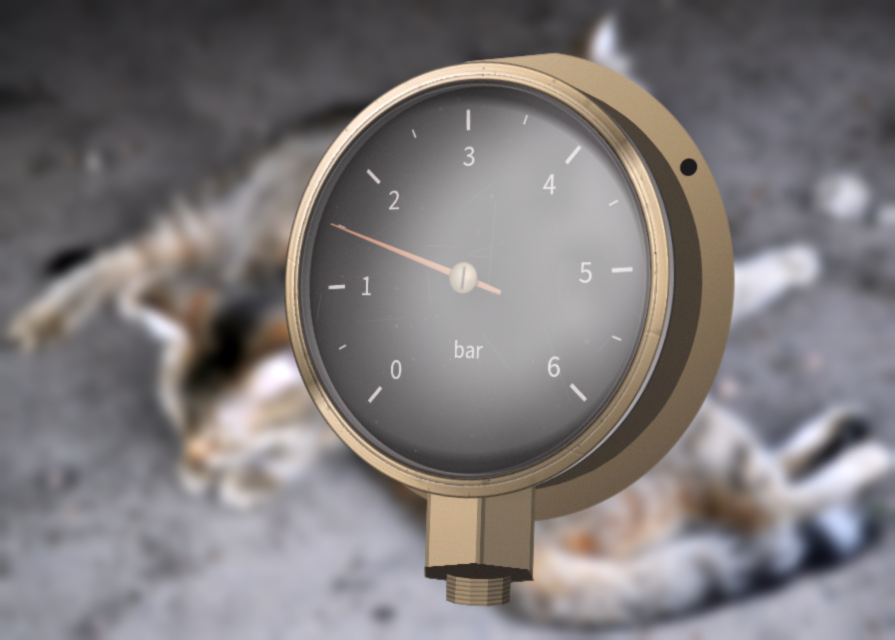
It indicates **1.5** bar
